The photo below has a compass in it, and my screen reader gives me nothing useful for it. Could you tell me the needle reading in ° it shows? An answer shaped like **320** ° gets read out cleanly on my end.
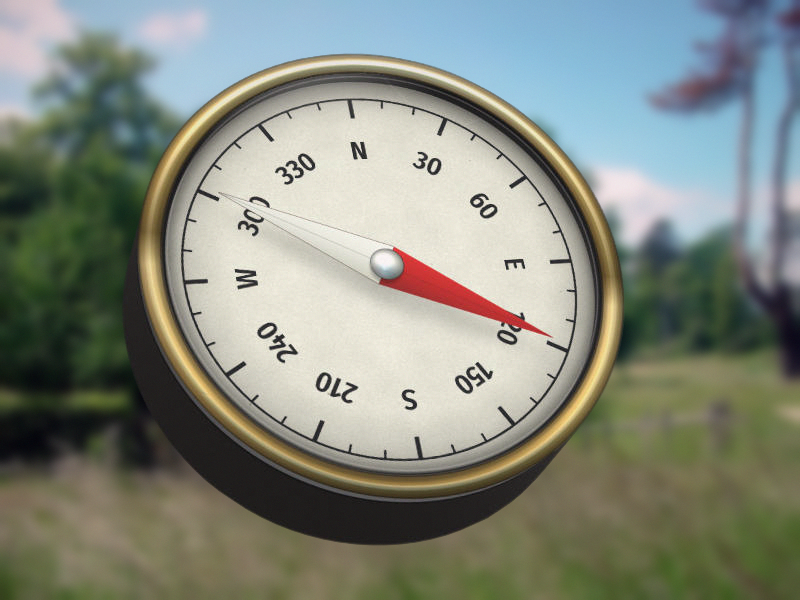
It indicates **120** °
